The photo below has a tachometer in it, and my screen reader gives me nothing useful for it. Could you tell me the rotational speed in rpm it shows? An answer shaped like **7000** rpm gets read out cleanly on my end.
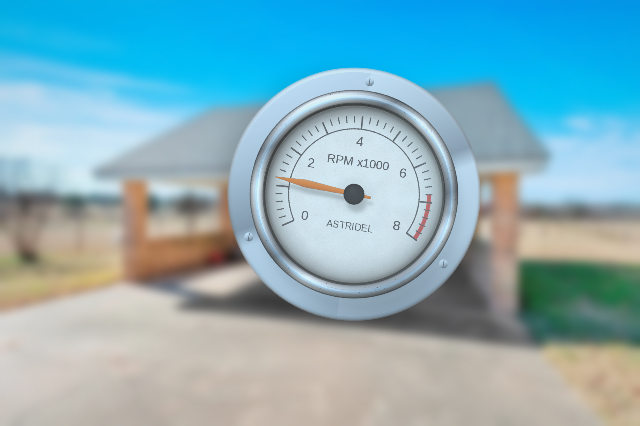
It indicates **1200** rpm
